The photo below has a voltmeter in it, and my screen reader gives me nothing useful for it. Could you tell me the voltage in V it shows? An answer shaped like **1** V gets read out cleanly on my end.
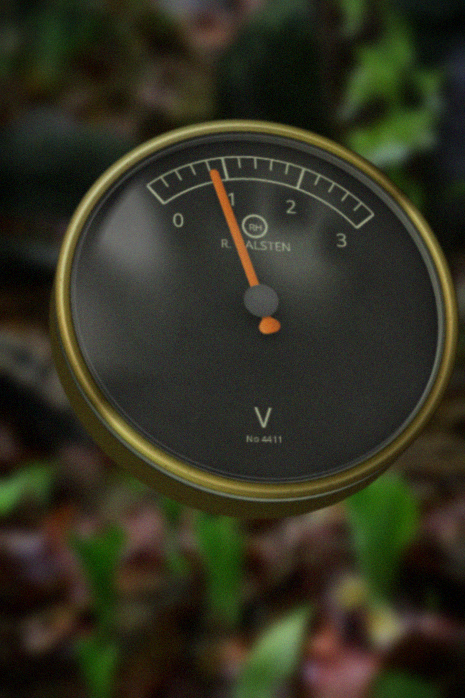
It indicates **0.8** V
